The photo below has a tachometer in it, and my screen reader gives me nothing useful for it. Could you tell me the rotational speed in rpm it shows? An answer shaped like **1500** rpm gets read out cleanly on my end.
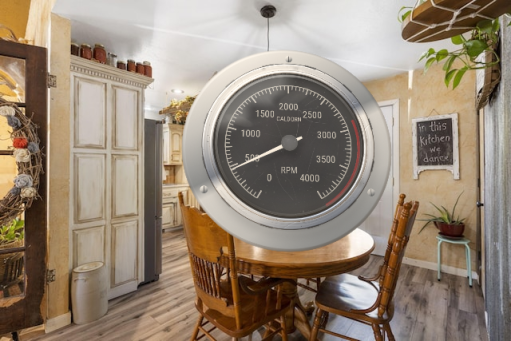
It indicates **450** rpm
